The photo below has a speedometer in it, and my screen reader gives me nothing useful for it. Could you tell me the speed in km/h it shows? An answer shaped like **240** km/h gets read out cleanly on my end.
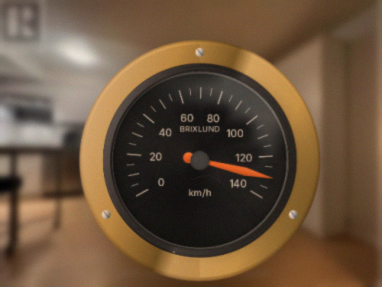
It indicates **130** km/h
